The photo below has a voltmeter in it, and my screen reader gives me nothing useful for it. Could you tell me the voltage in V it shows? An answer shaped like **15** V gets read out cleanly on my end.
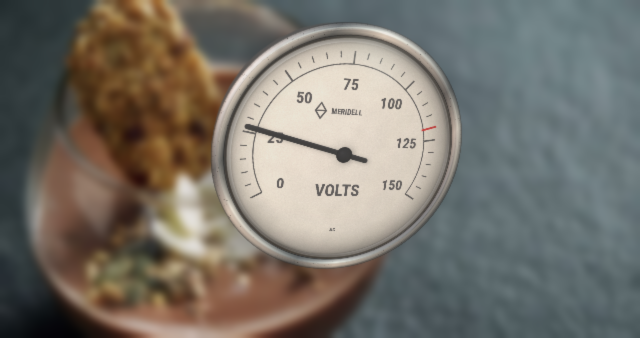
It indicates **27.5** V
